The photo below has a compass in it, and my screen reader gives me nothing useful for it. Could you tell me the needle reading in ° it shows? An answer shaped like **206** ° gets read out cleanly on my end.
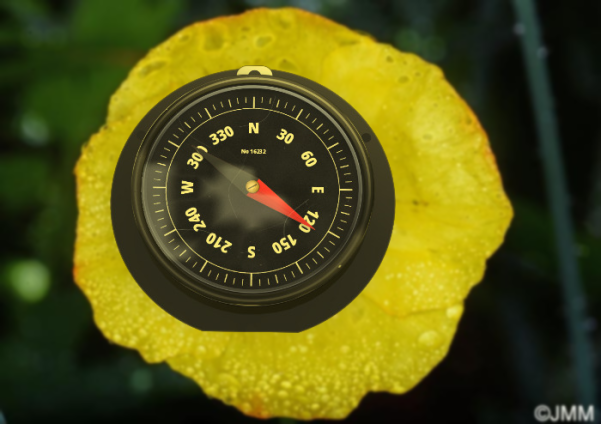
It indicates **125** °
